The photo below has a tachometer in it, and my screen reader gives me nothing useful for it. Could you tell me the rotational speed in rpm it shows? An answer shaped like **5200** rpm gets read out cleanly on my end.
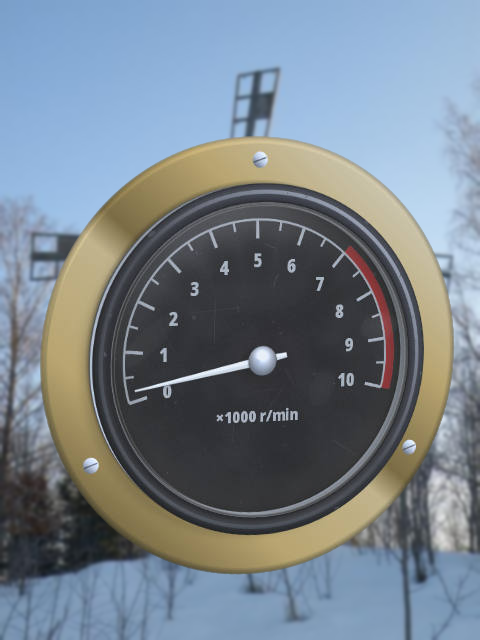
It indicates **250** rpm
